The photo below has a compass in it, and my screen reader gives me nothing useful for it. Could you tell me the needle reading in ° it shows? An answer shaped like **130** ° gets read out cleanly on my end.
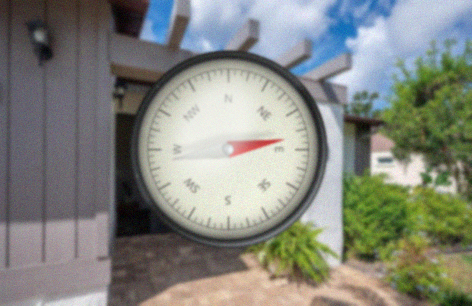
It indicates **80** °
